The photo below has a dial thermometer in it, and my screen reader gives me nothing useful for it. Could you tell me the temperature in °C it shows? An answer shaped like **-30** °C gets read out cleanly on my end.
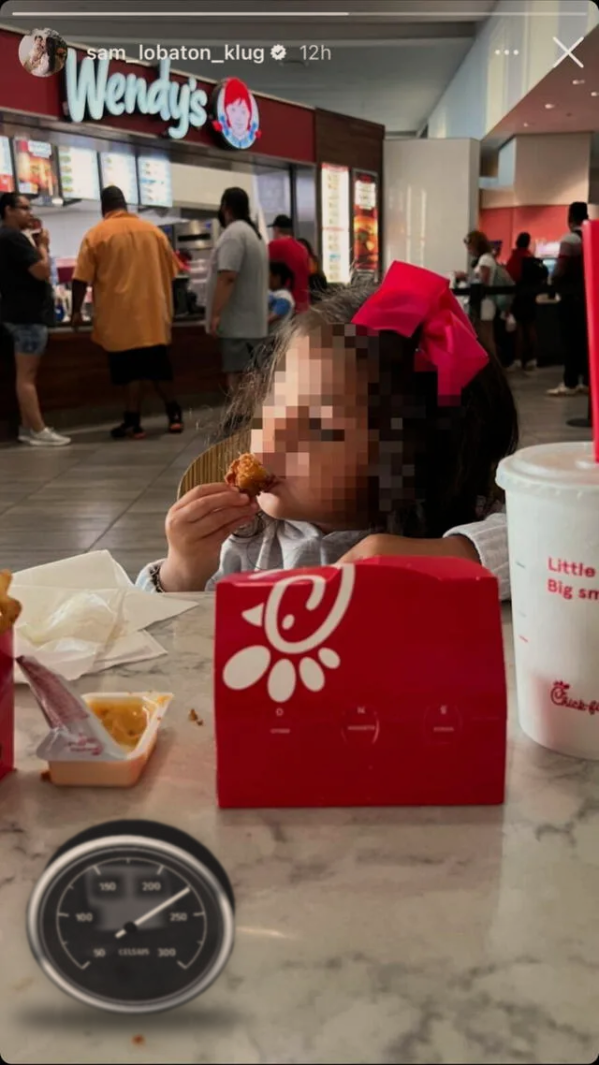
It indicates **225** °C
